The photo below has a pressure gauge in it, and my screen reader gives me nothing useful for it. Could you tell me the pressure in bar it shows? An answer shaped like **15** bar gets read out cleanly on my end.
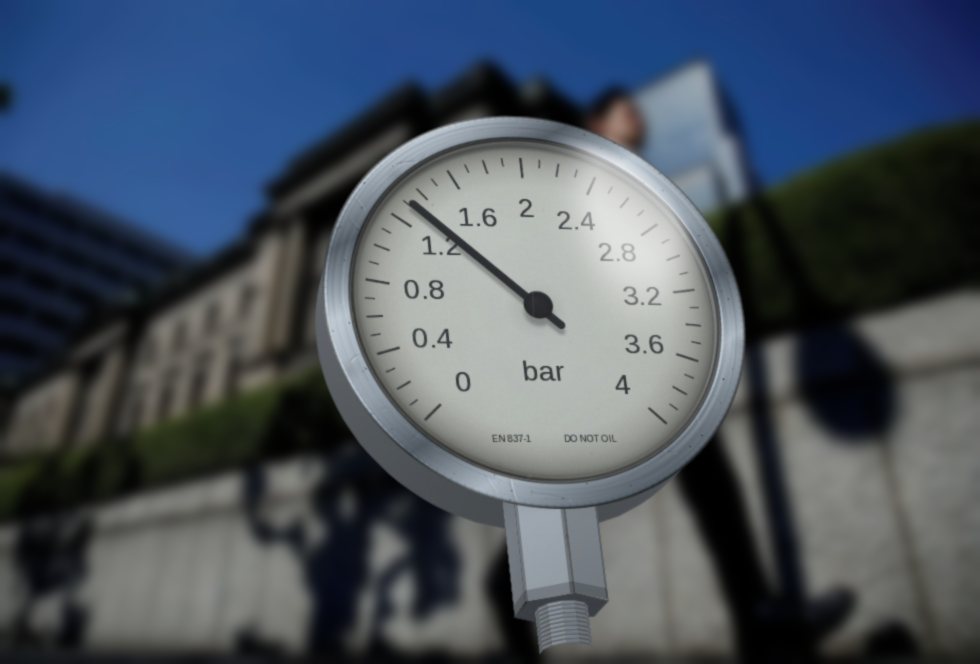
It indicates **1.3** bar
